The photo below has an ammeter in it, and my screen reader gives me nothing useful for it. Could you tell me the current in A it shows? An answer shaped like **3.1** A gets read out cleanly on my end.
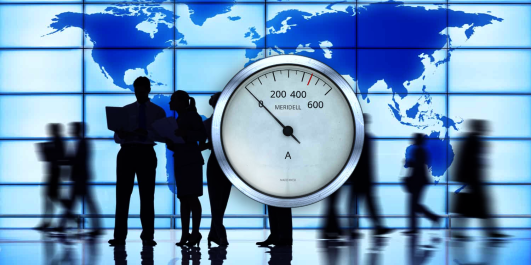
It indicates **0** A
